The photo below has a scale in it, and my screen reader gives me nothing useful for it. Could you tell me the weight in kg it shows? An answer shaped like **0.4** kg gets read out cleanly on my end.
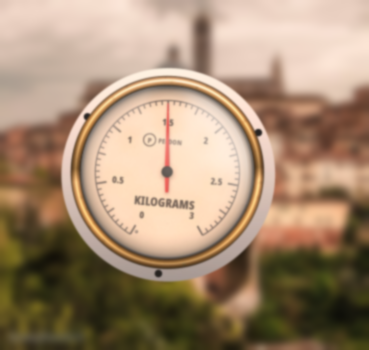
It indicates **1.5** kg
